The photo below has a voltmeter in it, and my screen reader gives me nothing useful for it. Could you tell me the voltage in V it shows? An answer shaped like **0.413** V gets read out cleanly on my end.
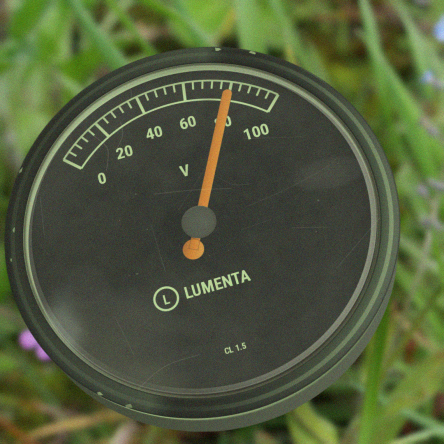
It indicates **80** V
